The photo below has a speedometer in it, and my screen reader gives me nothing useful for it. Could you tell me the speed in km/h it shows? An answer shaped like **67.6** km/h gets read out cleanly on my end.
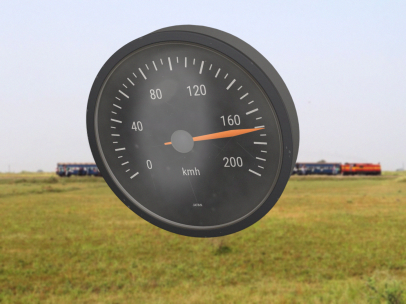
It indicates **170** km/h
